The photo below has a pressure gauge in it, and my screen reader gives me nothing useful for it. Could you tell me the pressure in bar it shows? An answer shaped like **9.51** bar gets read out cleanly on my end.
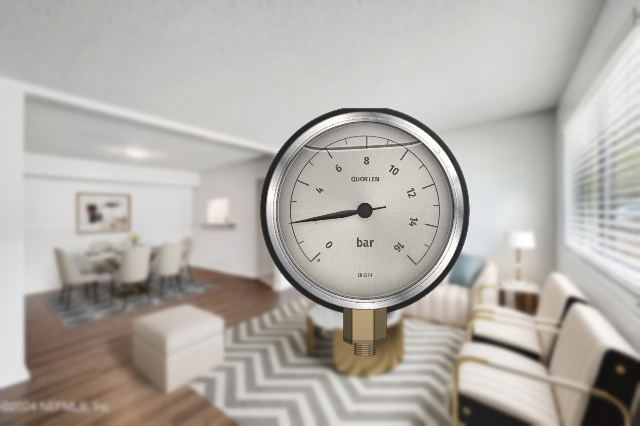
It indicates **2** bar
